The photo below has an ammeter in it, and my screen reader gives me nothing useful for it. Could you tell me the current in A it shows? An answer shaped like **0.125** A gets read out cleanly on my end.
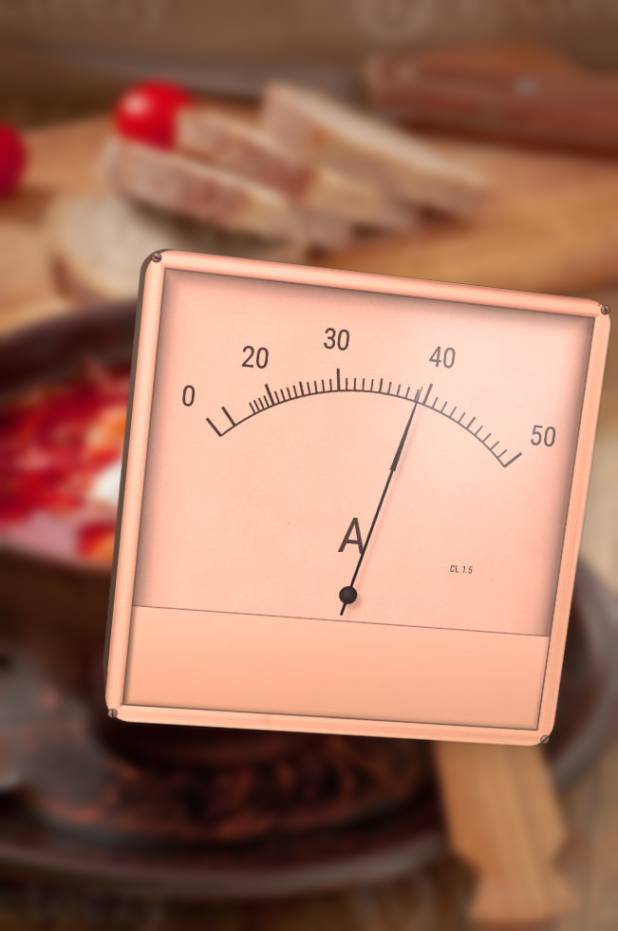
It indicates **39** A
